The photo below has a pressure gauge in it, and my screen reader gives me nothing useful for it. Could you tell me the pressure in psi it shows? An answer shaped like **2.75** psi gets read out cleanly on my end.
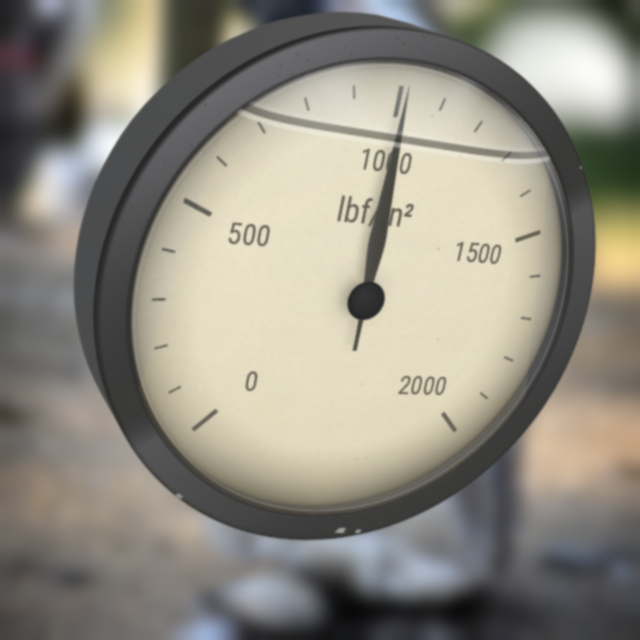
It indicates **1000** psi
